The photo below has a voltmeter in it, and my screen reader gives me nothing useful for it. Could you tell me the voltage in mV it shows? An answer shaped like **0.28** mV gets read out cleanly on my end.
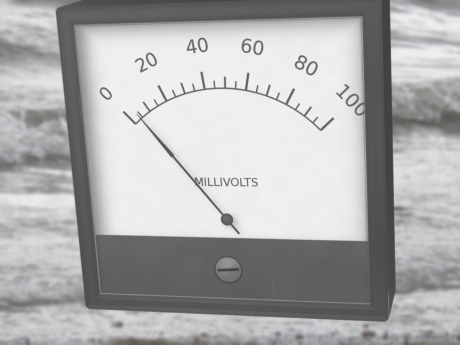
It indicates **5** mV
